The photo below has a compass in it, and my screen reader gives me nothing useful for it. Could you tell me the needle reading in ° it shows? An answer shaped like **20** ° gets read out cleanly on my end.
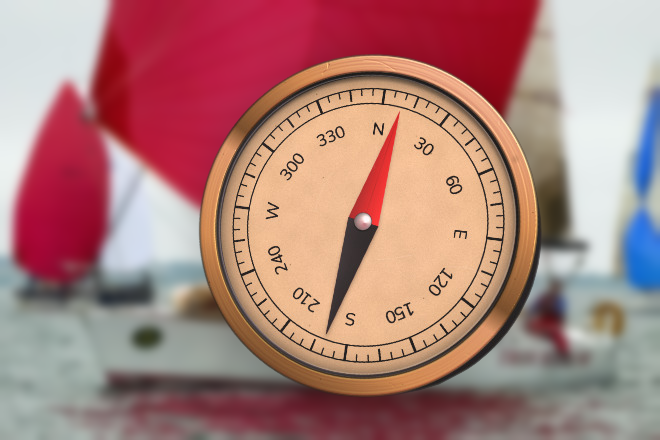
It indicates **10** °
